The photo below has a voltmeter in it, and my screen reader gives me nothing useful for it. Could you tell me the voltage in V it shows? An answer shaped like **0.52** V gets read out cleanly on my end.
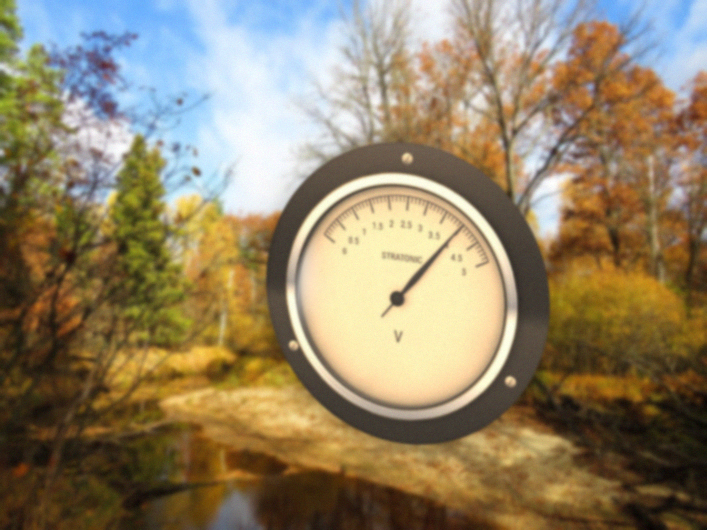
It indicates **4** V
